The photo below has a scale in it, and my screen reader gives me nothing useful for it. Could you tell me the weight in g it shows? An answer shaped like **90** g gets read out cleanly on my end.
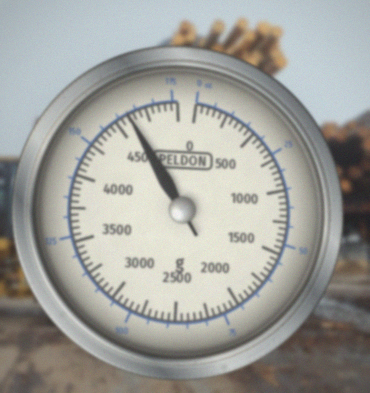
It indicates **4600** g
